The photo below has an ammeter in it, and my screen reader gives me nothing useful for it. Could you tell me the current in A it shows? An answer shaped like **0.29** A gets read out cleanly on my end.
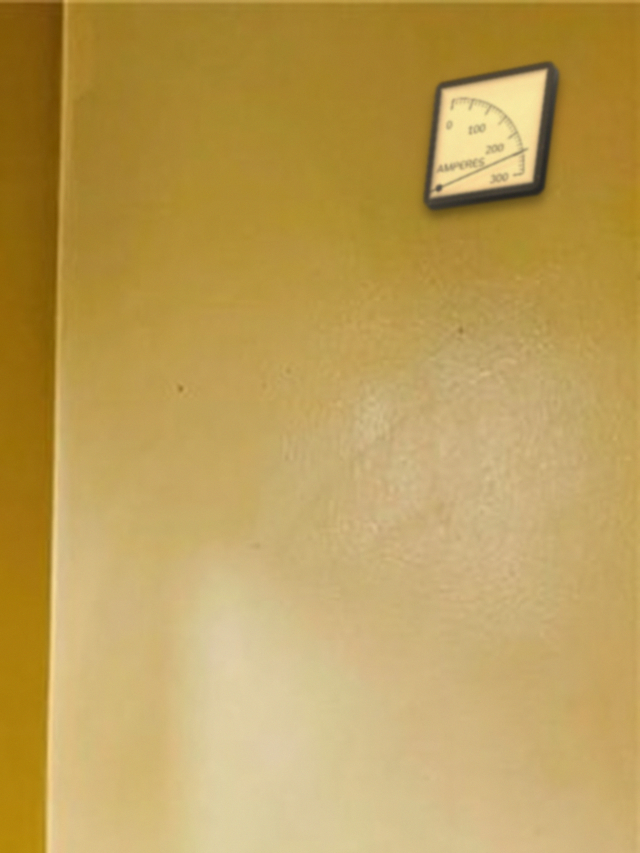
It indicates **250** A
